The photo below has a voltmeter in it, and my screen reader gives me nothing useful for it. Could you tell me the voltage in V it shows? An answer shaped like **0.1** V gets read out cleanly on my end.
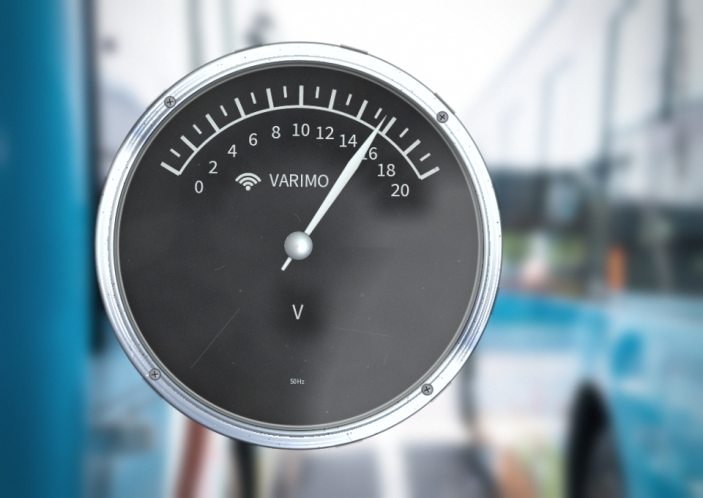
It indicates **15.5** V
